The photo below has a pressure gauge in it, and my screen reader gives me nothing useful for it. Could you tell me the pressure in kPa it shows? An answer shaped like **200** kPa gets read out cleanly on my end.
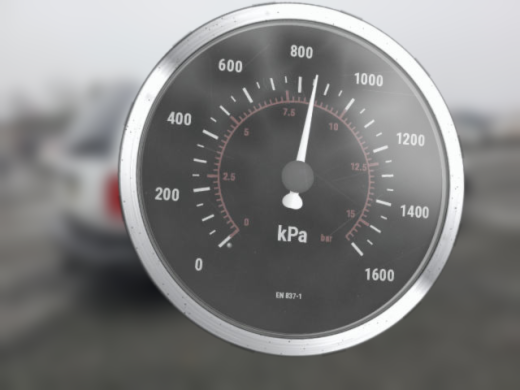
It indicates **850** kPa
